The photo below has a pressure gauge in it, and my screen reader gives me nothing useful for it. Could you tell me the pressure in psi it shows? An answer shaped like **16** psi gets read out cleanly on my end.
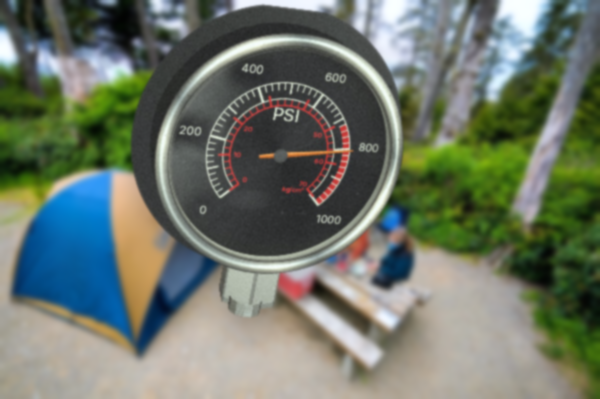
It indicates **800** psi
